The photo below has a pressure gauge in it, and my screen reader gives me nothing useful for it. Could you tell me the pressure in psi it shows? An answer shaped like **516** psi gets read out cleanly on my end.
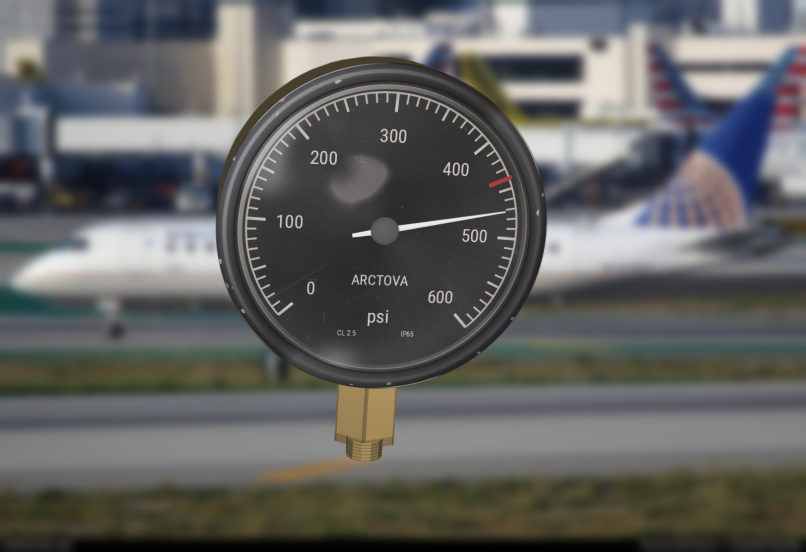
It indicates **470** psi
